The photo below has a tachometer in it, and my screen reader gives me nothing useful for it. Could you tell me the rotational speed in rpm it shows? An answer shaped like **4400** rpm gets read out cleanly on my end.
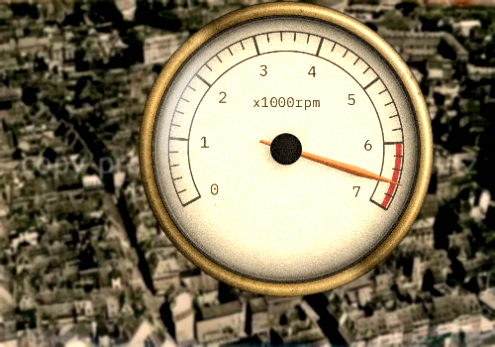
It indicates **6600** rpm
